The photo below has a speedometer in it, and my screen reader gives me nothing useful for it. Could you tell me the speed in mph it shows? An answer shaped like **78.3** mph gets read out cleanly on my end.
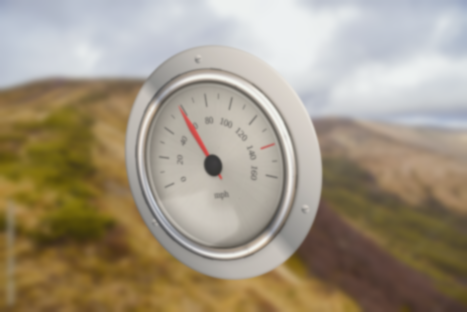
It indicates **60** mph
